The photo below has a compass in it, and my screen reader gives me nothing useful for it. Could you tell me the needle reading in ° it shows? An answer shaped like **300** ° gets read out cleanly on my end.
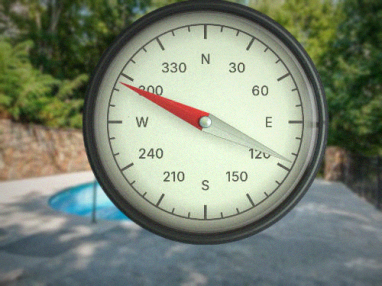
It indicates **295** °
